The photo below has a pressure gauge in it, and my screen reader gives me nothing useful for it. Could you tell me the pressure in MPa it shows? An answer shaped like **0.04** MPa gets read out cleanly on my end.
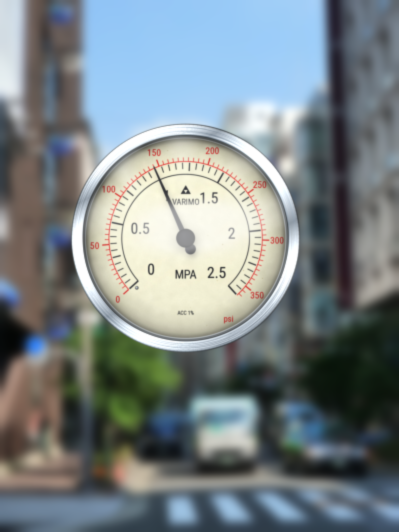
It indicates **1** MPa
